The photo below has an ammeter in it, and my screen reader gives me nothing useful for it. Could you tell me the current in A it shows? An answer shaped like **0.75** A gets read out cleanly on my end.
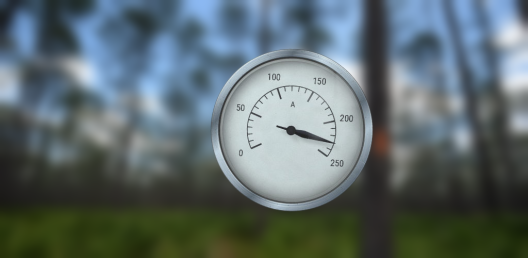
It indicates **230** A
